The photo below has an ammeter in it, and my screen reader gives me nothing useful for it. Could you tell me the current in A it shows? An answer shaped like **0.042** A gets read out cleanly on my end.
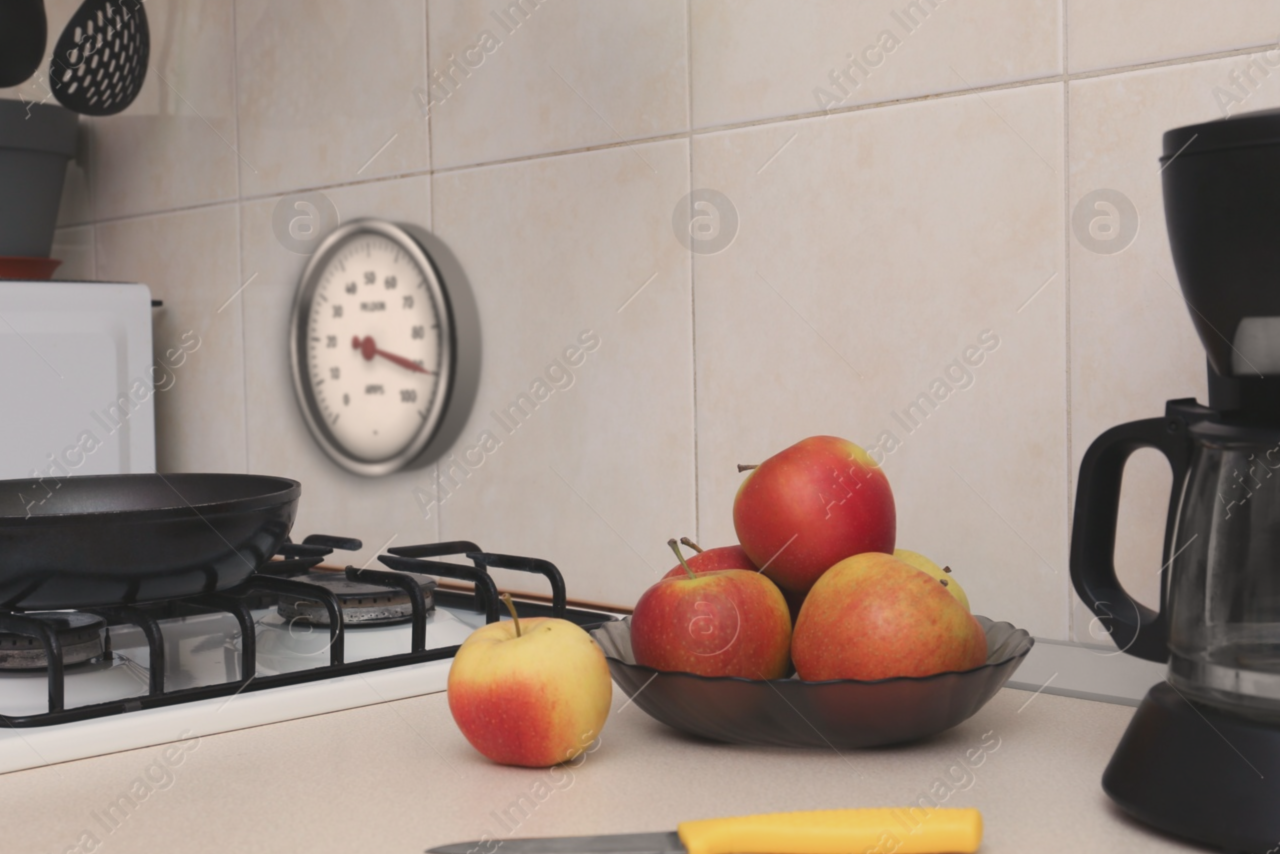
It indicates **90** A
